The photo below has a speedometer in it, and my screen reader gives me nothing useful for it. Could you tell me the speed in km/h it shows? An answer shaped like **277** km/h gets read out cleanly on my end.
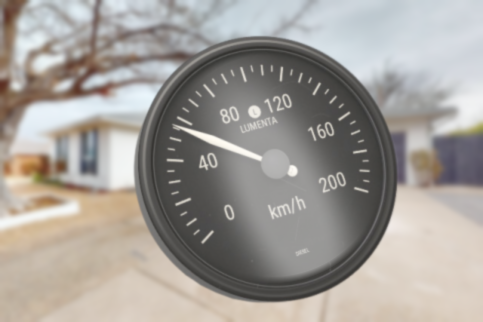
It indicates **55** km/h
